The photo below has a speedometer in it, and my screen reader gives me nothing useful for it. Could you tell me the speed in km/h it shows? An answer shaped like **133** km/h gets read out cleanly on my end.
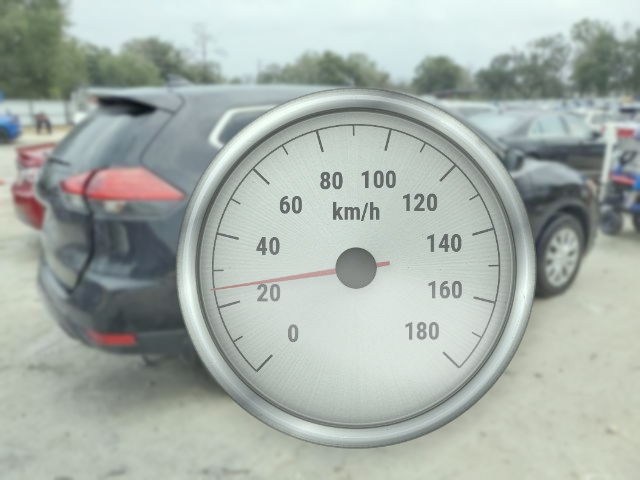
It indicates **25** km/h
